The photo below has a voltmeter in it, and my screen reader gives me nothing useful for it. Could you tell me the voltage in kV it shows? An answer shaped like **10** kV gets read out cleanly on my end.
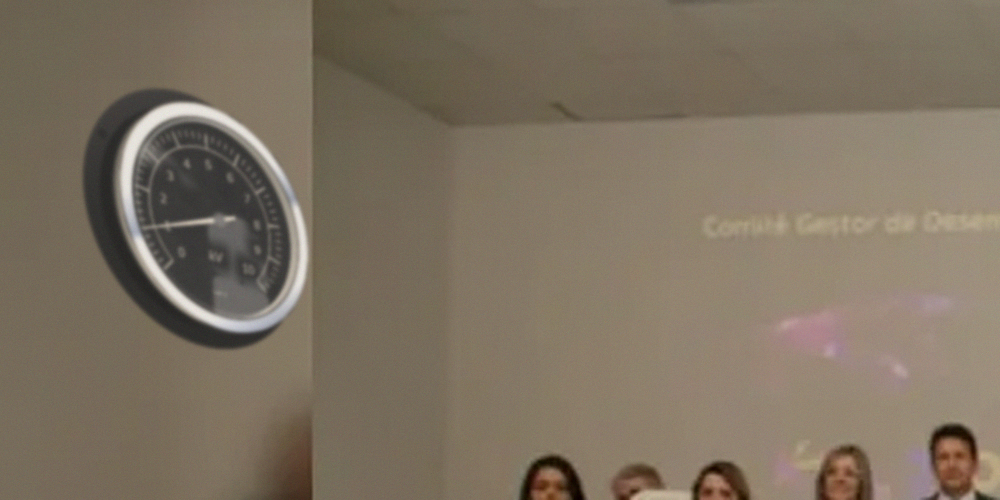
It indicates **1** kV
